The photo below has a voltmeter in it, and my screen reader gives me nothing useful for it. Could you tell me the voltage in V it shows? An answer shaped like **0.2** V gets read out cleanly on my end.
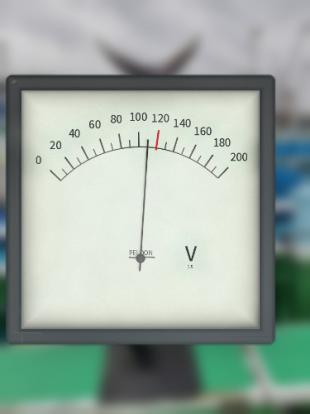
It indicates **110** V
